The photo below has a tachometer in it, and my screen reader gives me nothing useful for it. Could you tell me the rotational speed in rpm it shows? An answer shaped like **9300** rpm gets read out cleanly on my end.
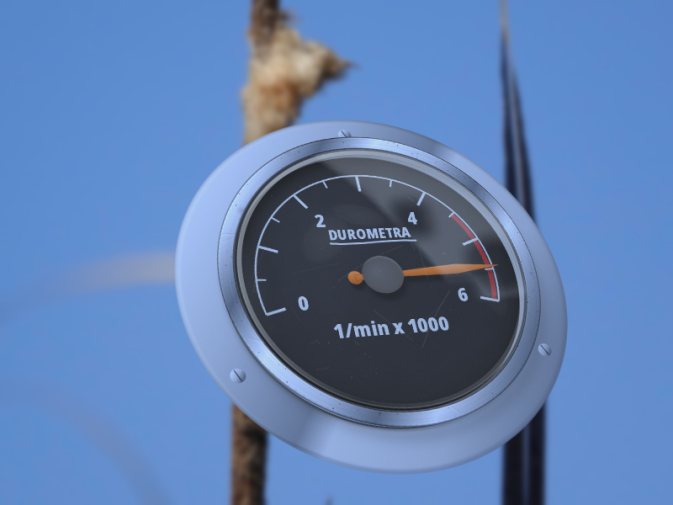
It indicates **5500** rpm
